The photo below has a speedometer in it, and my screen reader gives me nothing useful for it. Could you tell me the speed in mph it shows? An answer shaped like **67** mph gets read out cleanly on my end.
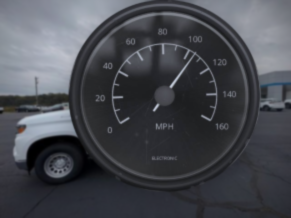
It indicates **105** mph
